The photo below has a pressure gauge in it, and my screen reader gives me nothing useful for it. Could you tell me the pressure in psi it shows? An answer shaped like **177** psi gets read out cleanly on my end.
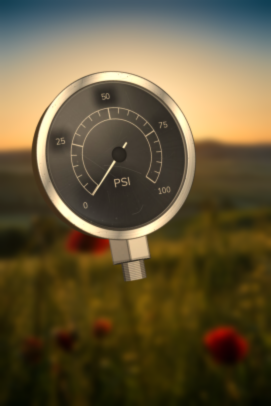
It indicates **0** psi
